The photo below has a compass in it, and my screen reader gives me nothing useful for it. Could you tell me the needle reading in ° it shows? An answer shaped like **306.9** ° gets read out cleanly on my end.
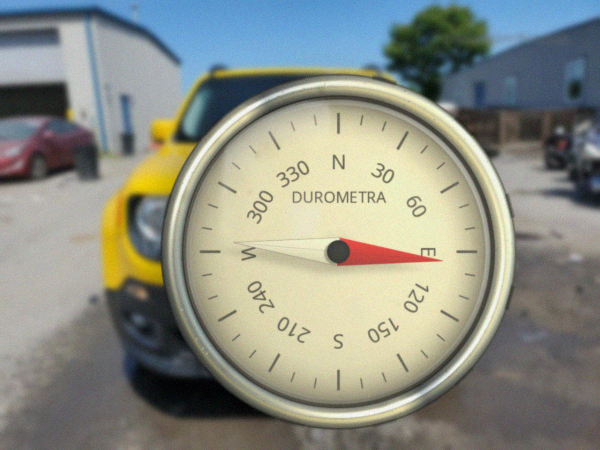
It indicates **95** °
